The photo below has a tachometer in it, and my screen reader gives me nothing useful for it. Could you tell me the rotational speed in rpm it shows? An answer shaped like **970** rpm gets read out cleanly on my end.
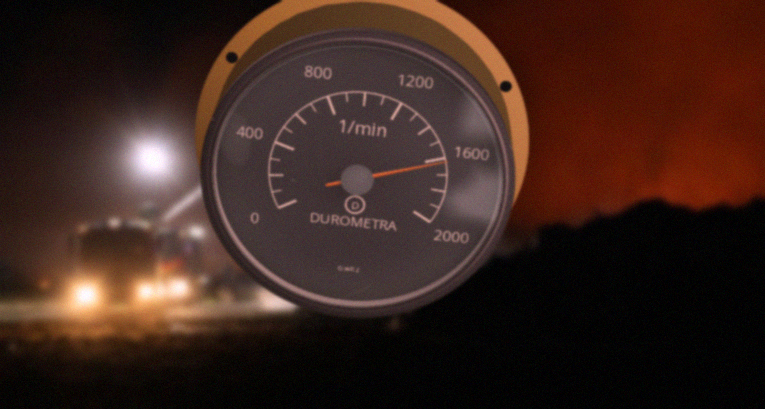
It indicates **1600** rpm
